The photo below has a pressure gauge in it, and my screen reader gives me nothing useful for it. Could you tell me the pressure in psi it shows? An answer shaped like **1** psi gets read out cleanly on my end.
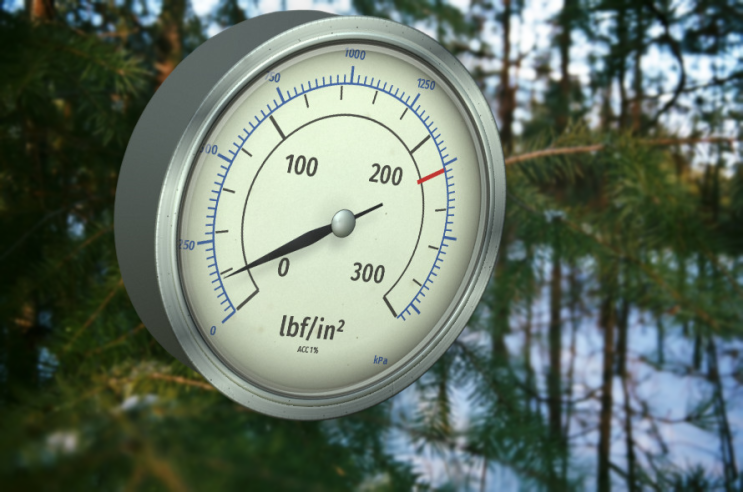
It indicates **20** psi
